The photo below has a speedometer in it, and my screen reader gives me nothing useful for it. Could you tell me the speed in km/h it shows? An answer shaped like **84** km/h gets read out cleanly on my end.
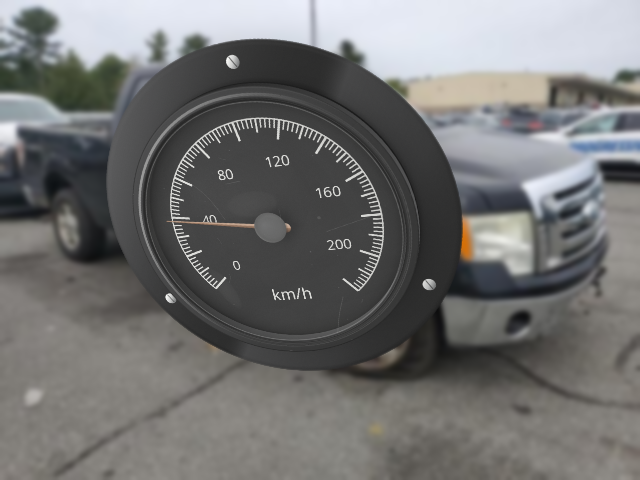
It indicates **40** km/h
